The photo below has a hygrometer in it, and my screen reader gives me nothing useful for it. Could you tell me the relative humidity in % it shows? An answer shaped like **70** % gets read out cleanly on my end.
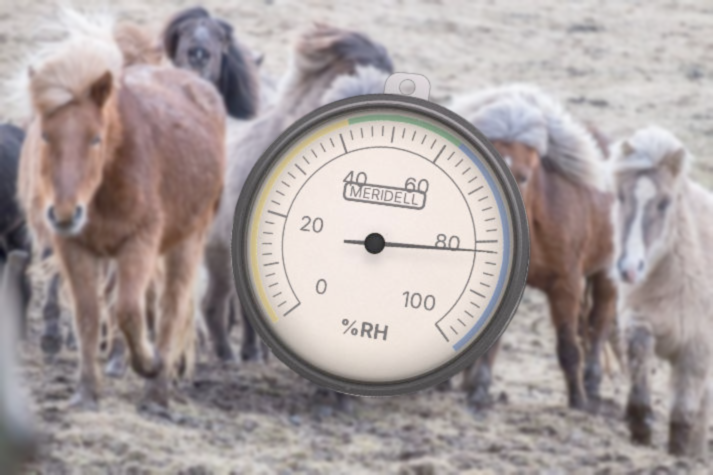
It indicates **82** %
